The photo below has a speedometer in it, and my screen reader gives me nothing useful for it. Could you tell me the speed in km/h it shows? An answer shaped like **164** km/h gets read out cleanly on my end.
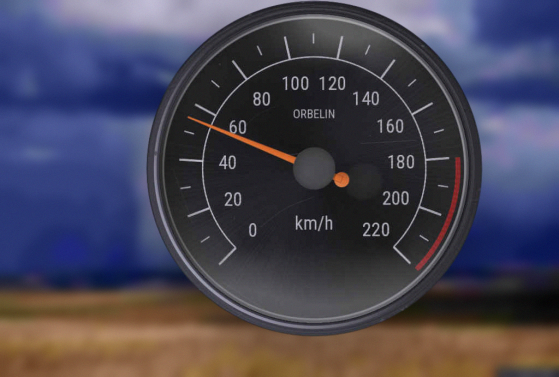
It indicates **55** km/h
